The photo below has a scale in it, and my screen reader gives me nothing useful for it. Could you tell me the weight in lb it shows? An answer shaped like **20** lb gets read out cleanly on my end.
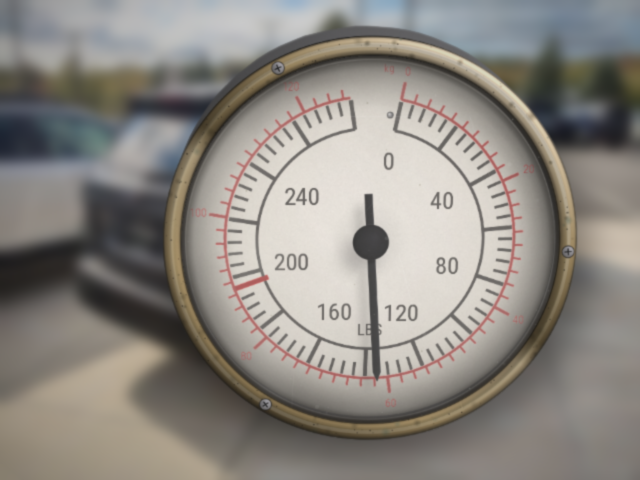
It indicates **136** lb
